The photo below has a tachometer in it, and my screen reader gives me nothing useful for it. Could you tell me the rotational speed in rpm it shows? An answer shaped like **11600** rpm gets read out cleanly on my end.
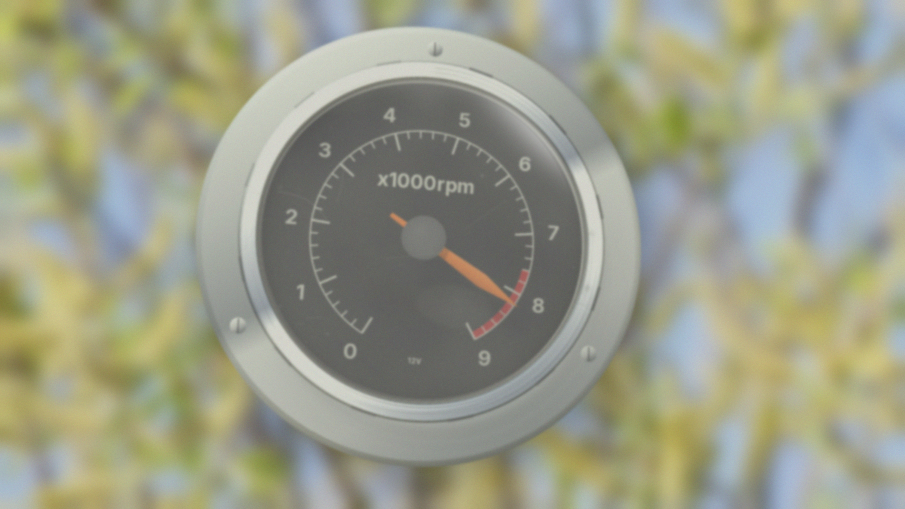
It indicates **8200** rpm
